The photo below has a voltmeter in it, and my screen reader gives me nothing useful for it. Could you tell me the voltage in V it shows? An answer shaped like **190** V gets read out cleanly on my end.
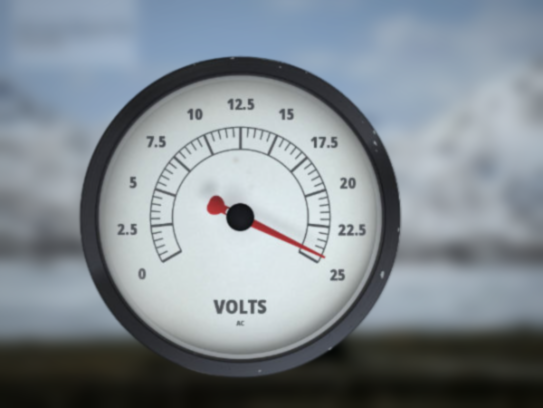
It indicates **24.5** V
